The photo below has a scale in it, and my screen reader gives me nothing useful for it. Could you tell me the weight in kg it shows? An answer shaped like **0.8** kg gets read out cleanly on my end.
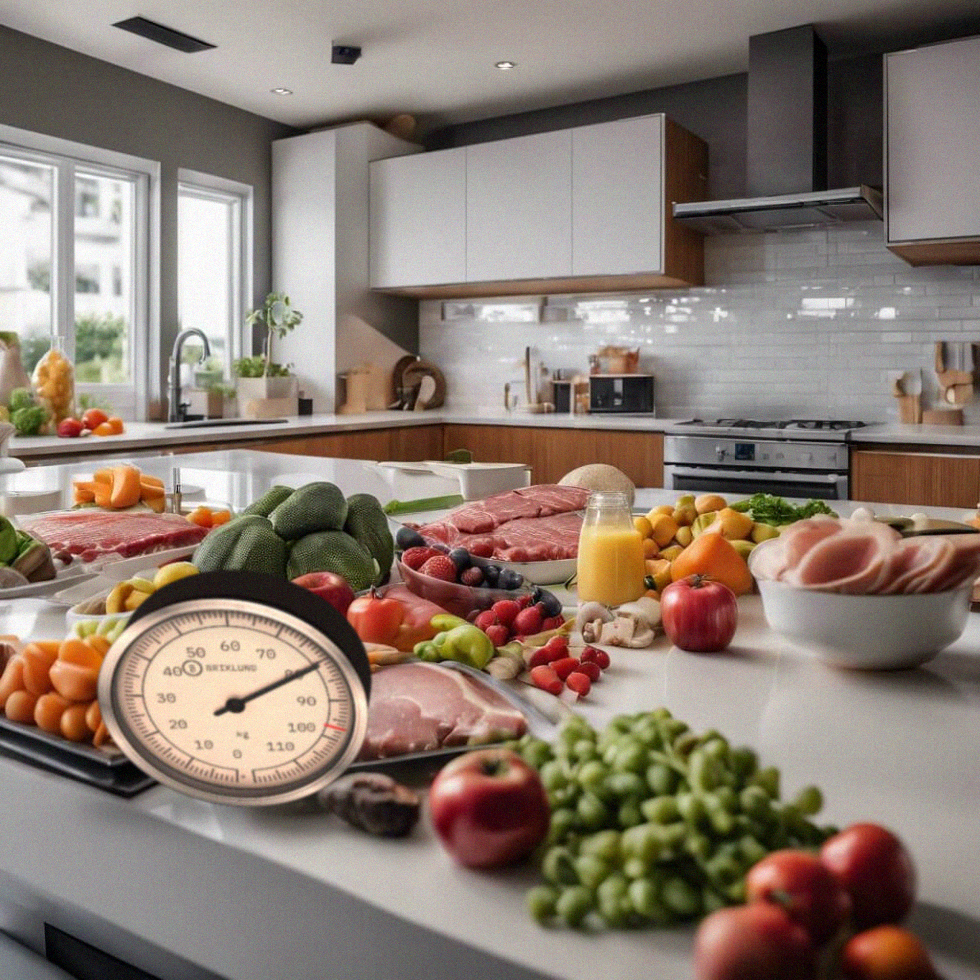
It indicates **80** kg
